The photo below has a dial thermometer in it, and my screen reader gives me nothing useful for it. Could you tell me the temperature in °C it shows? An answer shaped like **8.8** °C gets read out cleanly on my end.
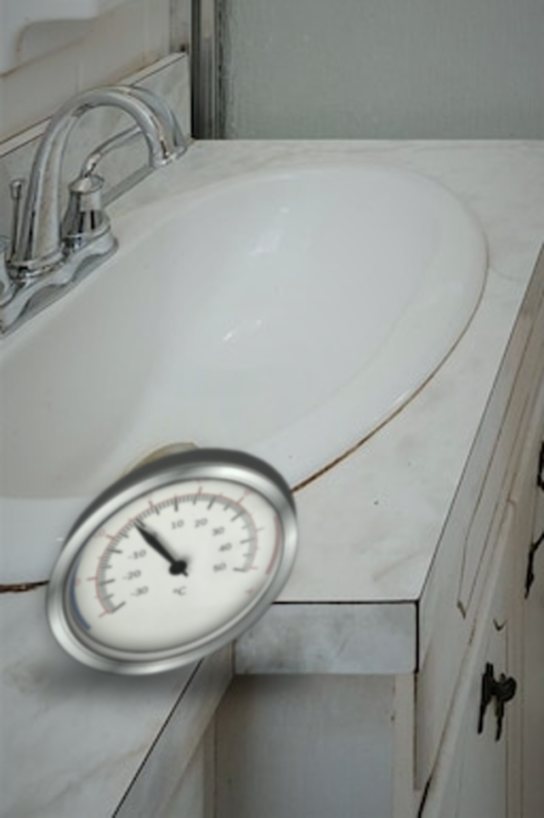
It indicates **0** °C
